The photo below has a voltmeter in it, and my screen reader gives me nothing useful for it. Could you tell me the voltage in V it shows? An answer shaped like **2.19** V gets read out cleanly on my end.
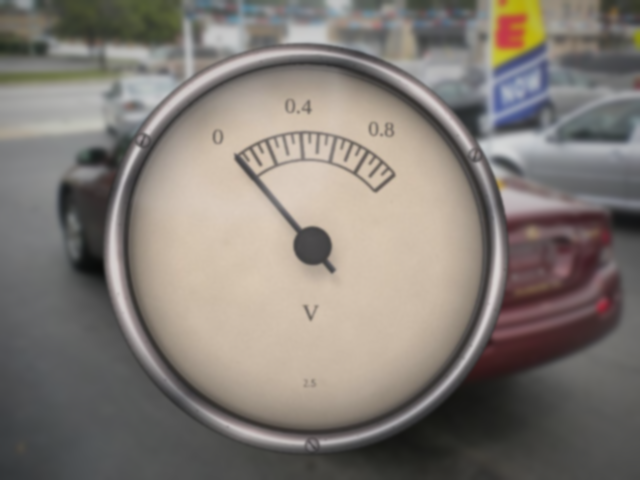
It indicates **0** V
